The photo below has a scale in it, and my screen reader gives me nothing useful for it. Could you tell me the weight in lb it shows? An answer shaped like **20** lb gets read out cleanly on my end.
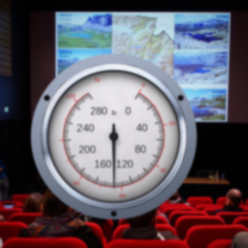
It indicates **140** lb
